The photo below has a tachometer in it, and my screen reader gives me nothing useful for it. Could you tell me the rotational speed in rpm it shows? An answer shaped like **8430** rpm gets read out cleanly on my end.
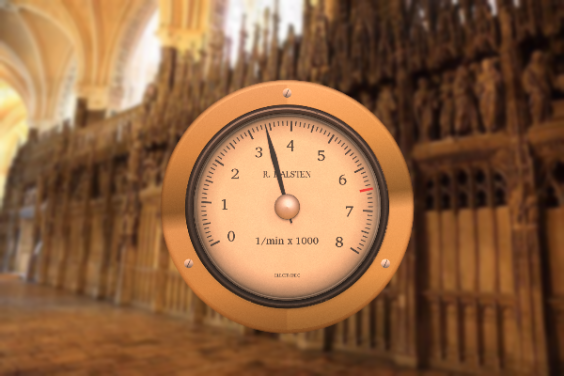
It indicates **3400** rpm
